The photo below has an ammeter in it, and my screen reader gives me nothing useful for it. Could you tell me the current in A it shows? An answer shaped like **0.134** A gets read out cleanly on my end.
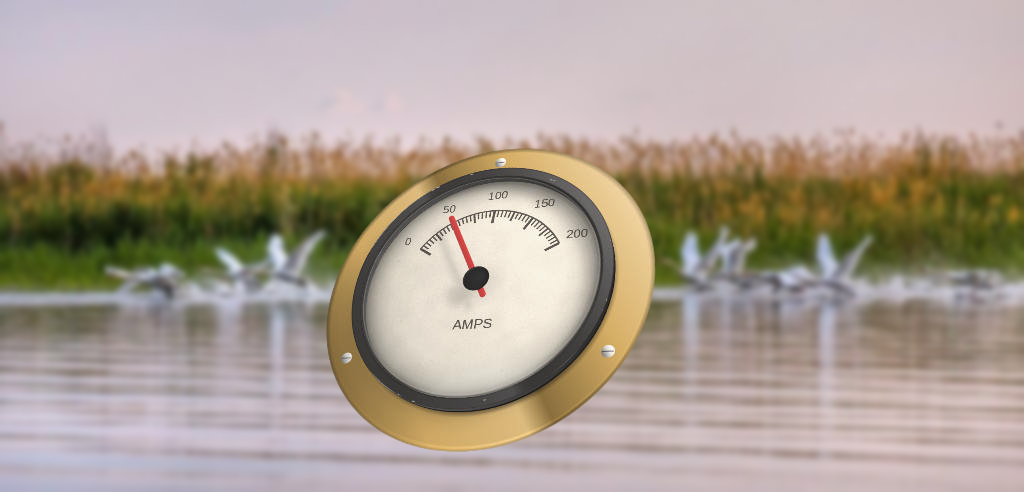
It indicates **50** A
